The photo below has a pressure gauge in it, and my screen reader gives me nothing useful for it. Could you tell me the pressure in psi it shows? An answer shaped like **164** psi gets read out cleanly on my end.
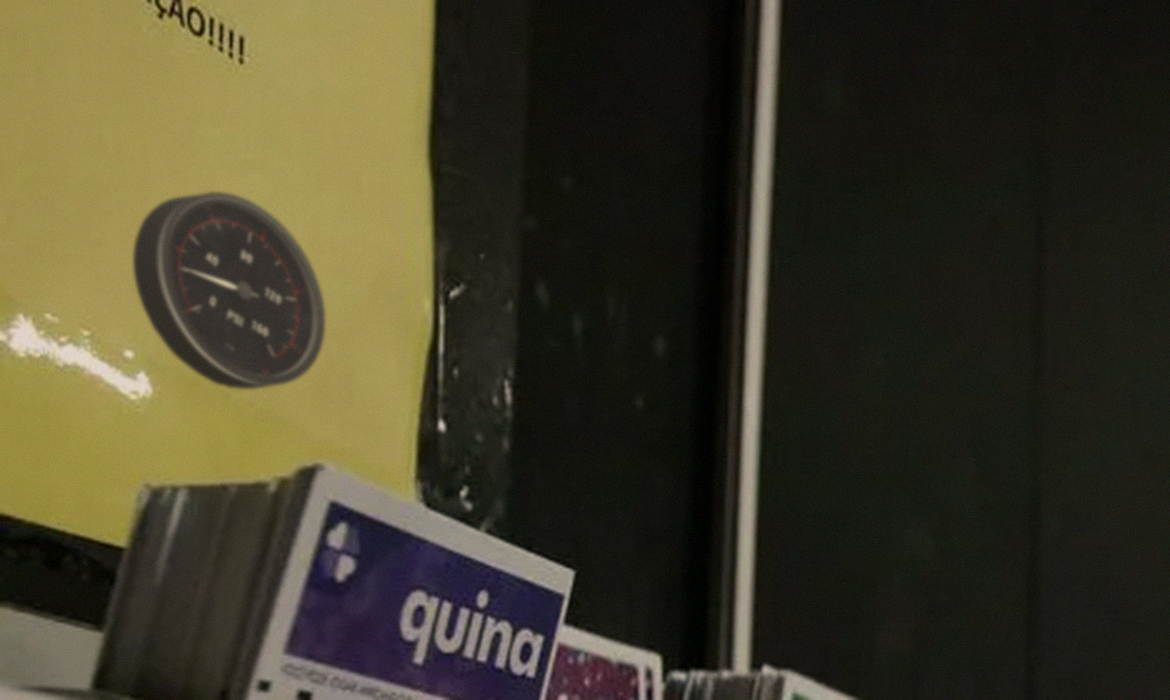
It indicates **20** psi
